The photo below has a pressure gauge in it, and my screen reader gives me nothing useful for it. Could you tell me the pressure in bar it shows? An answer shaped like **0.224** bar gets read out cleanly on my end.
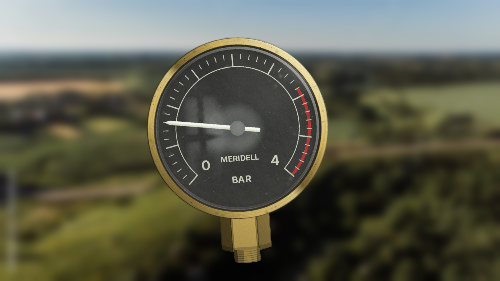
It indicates **0.8** bar
